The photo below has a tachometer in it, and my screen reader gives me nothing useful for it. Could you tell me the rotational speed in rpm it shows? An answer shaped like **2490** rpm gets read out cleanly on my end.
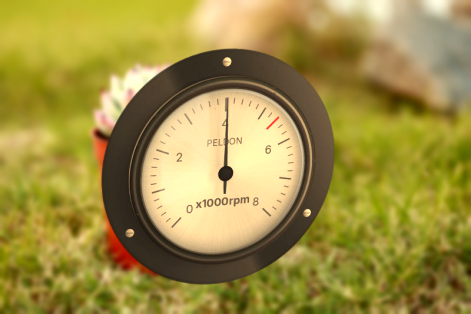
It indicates **4000** rpm
